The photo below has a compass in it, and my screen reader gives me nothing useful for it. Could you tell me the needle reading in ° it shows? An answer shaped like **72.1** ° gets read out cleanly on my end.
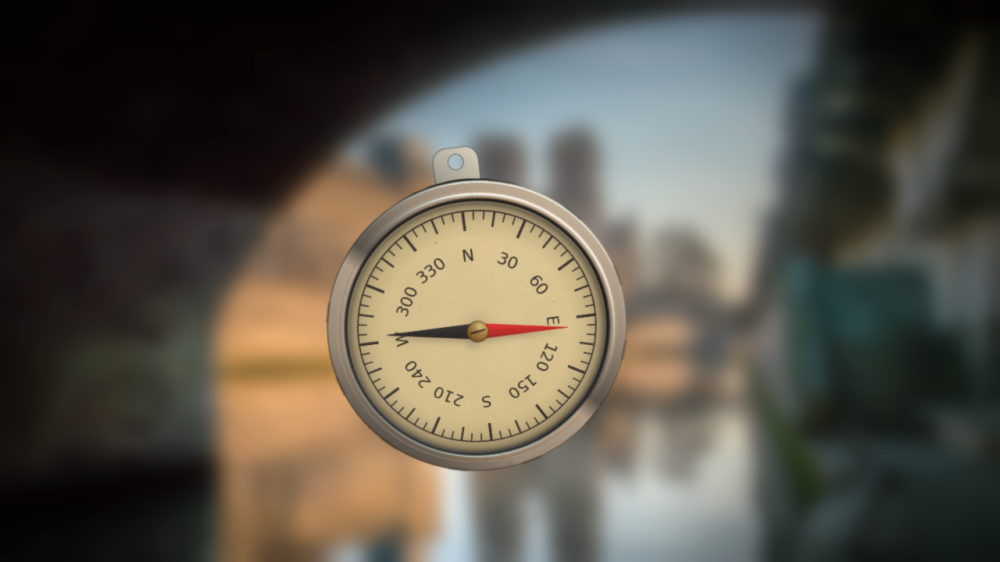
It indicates **95** °
